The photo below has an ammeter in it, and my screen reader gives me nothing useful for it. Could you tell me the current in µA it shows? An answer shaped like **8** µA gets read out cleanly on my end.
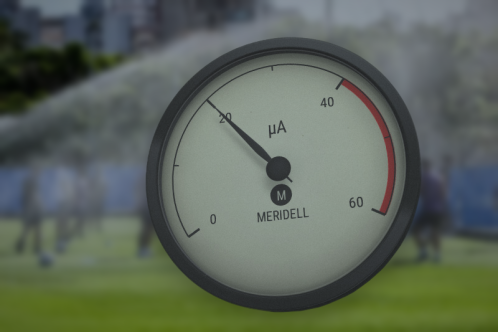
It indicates **20** µA
